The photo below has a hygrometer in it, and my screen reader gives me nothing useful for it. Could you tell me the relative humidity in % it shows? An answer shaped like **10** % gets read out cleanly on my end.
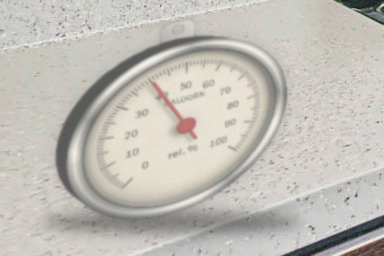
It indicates **40** %
